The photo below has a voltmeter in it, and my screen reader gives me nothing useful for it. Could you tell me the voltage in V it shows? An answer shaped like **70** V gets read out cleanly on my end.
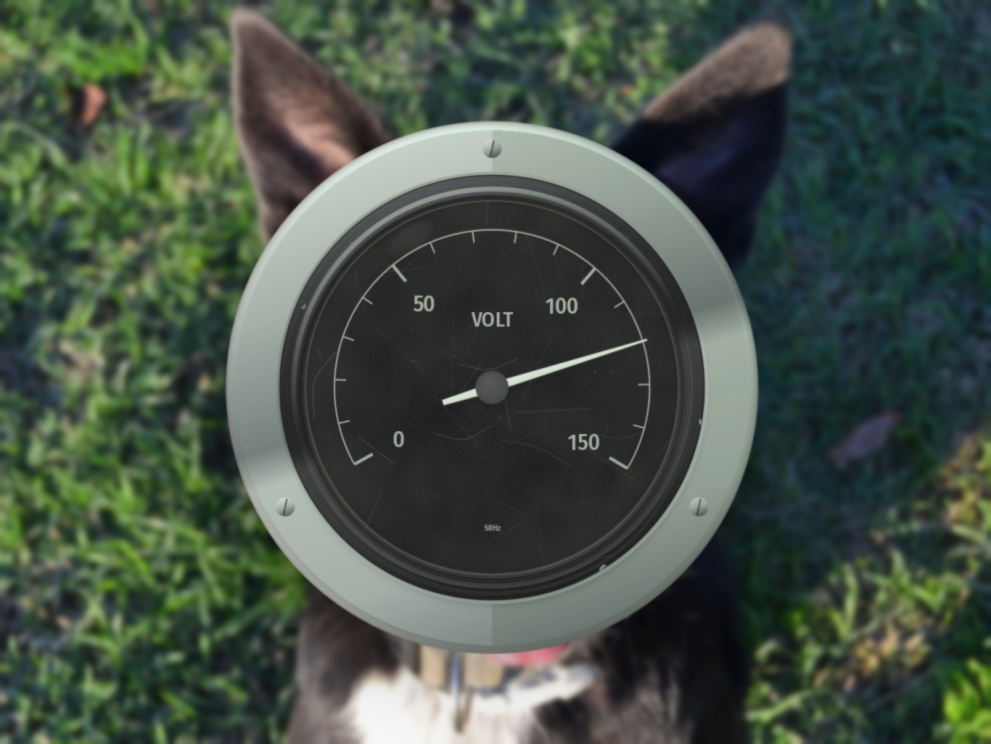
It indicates **120** V
